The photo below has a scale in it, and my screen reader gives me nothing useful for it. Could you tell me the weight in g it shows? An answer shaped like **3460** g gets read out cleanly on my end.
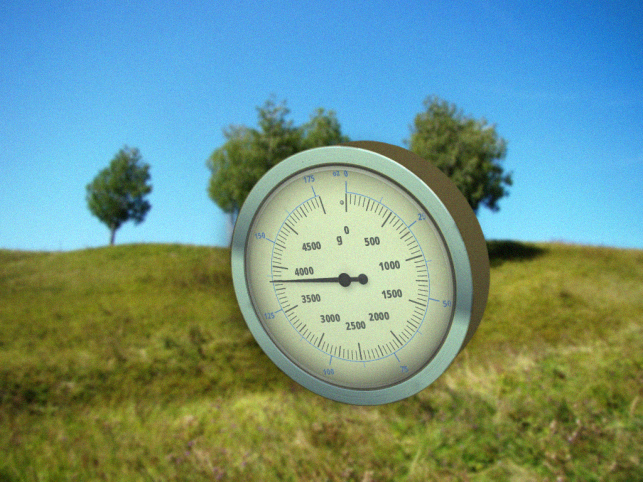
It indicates **3850** g
